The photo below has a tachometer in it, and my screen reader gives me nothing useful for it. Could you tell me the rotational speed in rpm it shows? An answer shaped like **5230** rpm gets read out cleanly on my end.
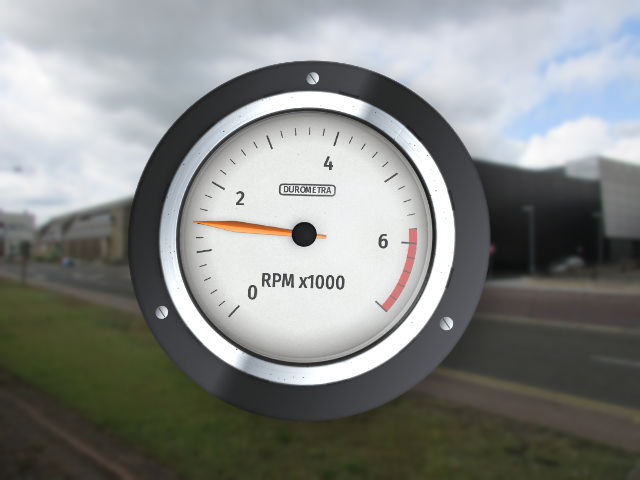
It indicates **1400** rpm
